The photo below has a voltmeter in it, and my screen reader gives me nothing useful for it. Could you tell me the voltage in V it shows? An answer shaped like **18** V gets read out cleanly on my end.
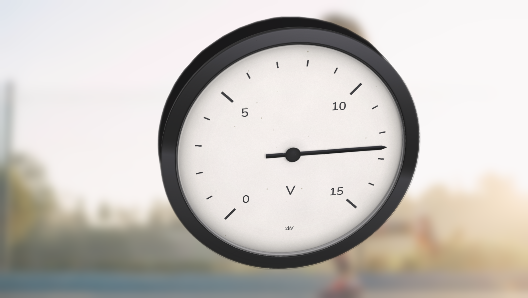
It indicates **12.5** V
